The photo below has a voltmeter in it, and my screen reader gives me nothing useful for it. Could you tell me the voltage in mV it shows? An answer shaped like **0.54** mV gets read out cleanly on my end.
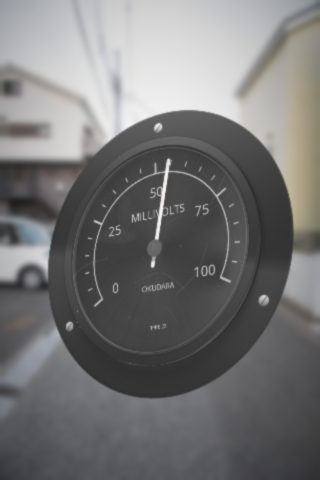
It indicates **55** mV
